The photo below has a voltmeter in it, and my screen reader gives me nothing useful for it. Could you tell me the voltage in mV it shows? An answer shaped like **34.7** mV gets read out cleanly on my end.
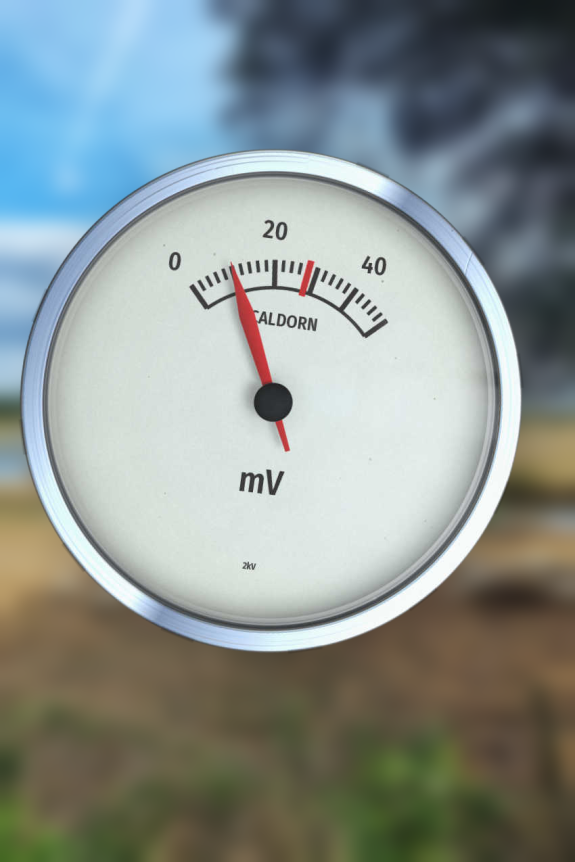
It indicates **10** mV
